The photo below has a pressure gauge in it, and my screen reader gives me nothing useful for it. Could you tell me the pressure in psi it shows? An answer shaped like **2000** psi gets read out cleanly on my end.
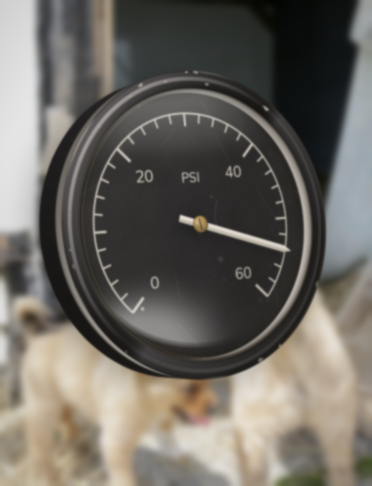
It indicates **54** psi
